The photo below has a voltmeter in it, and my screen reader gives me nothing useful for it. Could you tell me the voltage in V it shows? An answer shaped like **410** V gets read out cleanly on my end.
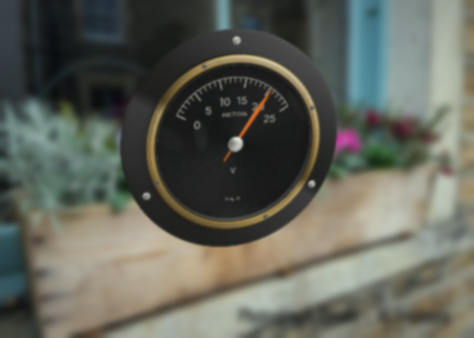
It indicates **20** V
